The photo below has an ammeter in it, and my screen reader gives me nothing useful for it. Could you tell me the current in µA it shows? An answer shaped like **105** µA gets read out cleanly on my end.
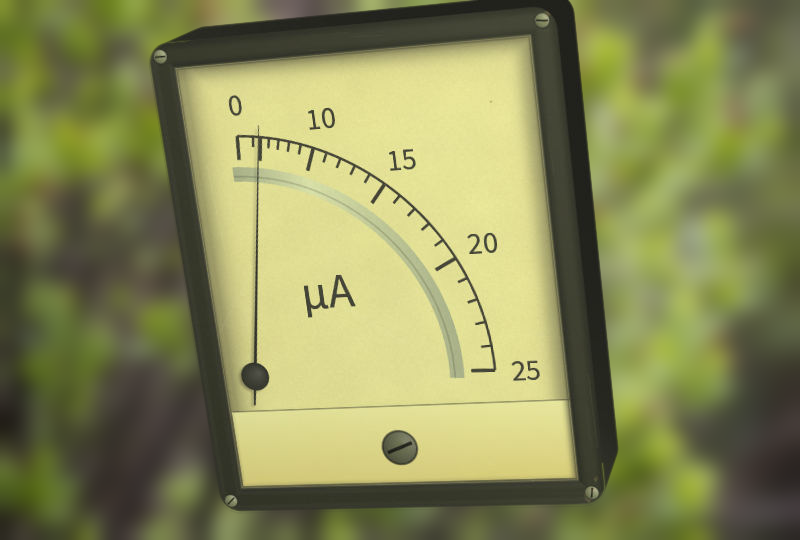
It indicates **5** µA
